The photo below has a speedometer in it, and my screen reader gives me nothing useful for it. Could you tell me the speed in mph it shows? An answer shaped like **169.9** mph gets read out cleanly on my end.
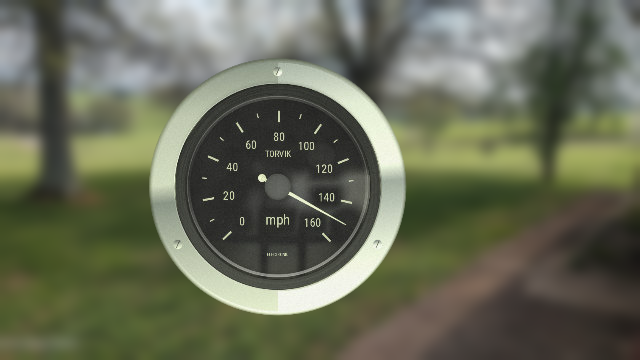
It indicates **150** mph
